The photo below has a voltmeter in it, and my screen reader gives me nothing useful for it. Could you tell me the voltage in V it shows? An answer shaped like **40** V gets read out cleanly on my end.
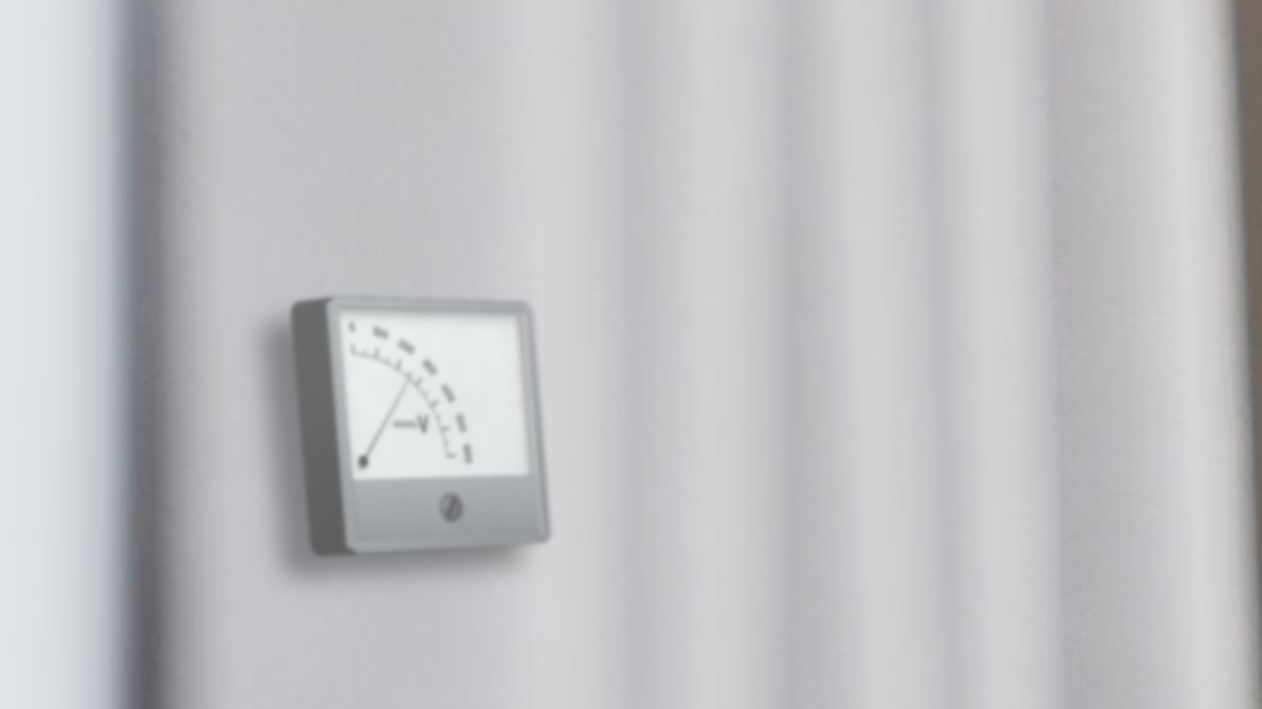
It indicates **250** V
